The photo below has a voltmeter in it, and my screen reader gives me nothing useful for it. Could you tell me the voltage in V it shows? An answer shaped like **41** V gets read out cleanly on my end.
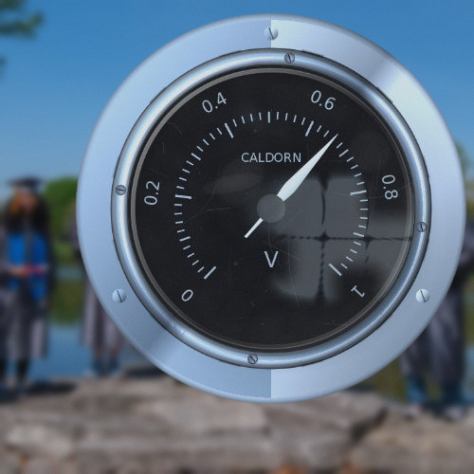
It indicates **0.66** V
